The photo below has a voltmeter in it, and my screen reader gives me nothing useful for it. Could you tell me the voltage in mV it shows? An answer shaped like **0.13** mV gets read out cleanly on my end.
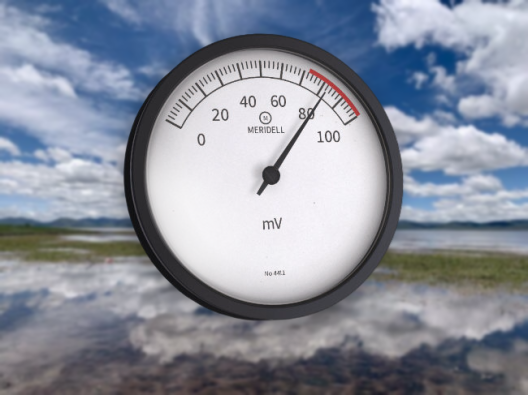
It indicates **82** mV
